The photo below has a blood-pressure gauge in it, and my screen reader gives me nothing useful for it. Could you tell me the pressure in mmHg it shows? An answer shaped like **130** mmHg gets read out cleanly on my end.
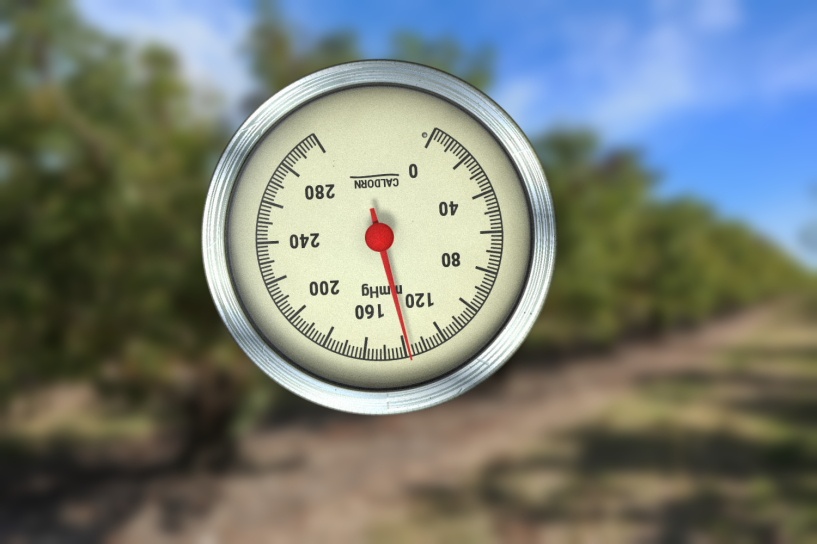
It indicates **138** mmHg
